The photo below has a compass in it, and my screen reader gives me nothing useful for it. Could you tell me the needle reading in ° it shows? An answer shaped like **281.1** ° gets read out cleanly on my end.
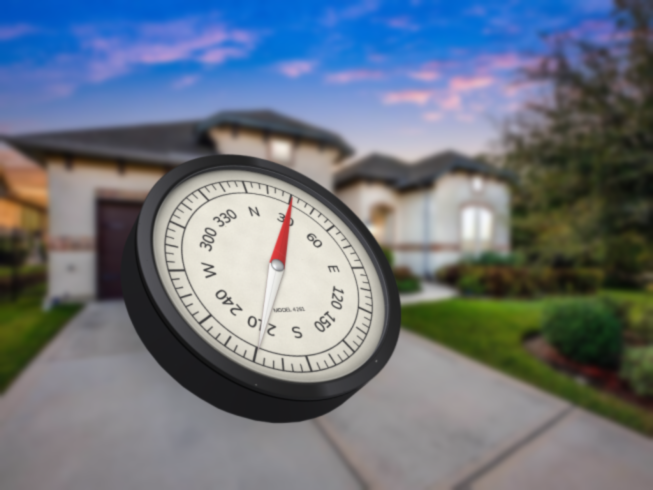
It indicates **30** °
